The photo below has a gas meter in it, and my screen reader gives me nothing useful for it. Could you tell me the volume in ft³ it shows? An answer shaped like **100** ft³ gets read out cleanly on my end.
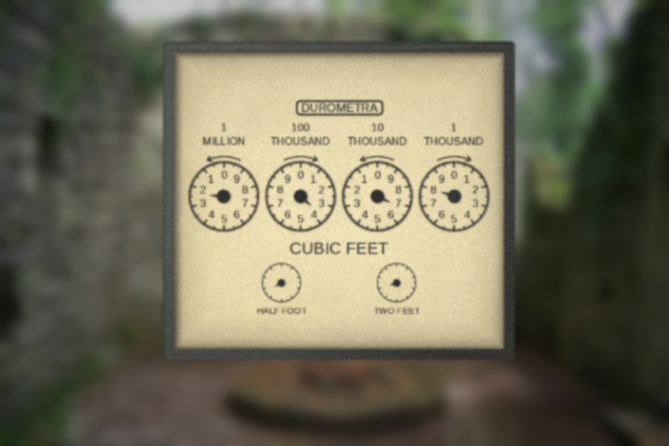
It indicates **236800** ft³
